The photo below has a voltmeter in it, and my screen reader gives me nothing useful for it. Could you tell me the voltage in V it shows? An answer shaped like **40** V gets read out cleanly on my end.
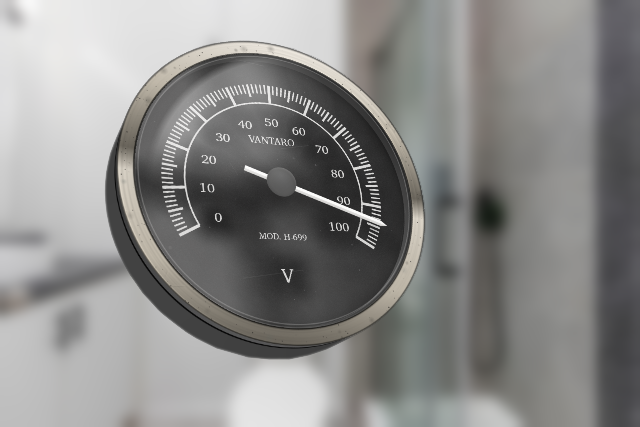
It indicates **95** V
